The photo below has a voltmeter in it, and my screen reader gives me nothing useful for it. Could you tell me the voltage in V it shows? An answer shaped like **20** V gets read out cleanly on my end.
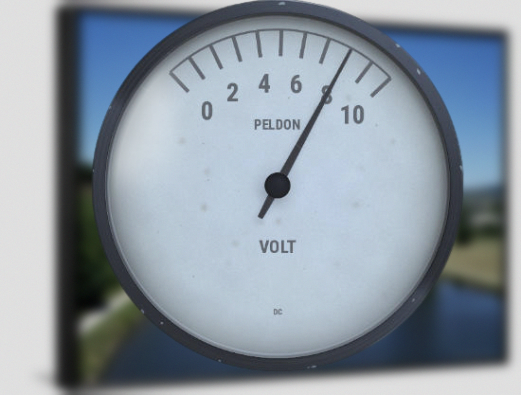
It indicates **8** V
